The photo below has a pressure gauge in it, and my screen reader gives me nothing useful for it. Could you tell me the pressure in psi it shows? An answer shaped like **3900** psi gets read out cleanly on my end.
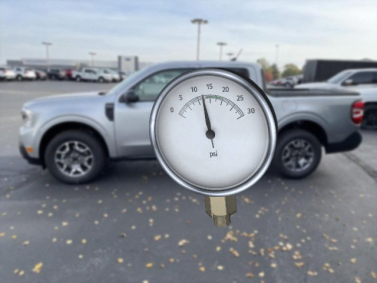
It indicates **12.5** psi
